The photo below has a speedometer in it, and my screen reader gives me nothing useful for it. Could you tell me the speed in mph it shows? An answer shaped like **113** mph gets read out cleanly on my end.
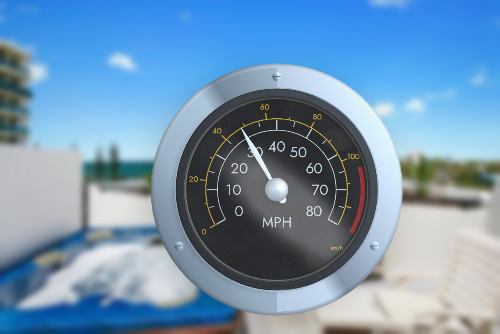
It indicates **30** mph
